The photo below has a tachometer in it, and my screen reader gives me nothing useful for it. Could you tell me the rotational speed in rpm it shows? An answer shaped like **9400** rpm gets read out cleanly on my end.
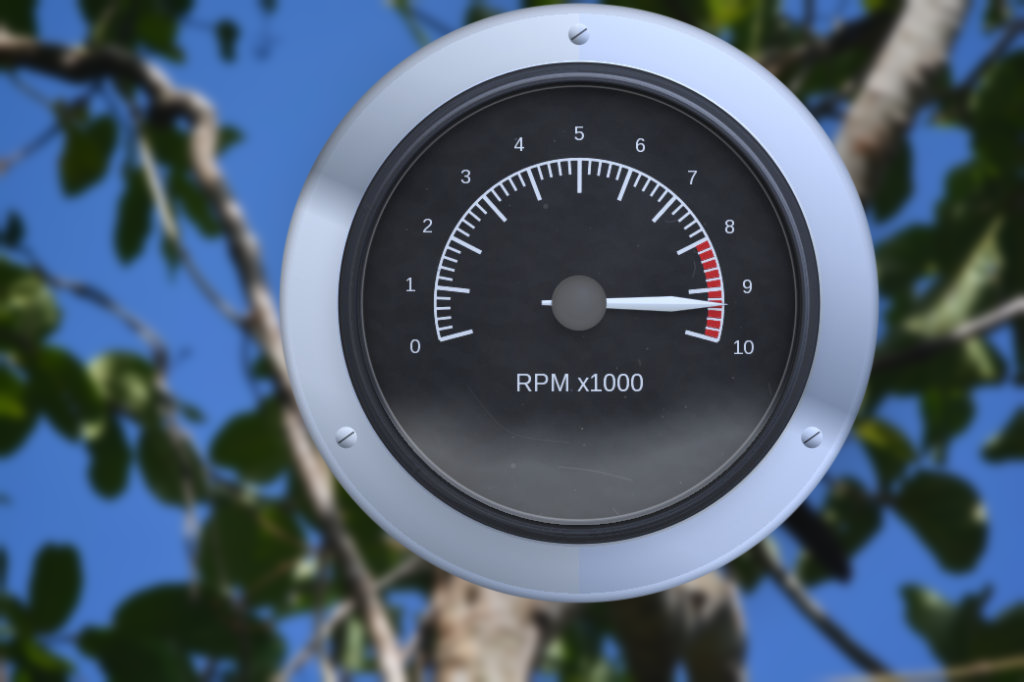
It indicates **9300** rpm
